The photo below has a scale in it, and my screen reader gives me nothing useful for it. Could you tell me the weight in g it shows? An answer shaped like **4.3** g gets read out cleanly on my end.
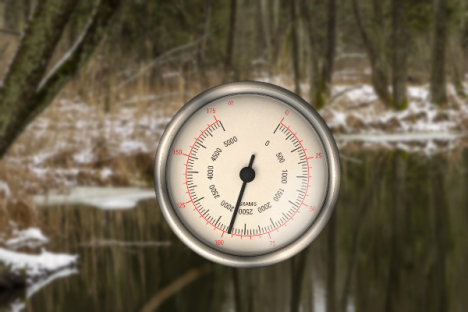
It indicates **2750** g
